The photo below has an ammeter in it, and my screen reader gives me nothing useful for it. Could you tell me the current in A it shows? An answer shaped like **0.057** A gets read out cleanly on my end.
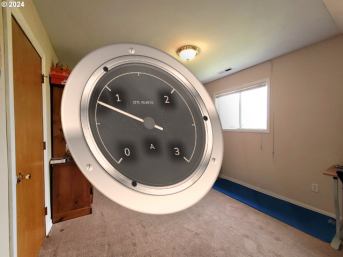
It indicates **0.75** A
